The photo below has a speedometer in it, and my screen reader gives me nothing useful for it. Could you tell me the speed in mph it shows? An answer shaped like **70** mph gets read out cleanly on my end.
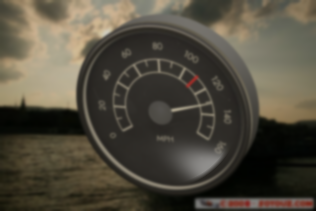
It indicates **130** mph
